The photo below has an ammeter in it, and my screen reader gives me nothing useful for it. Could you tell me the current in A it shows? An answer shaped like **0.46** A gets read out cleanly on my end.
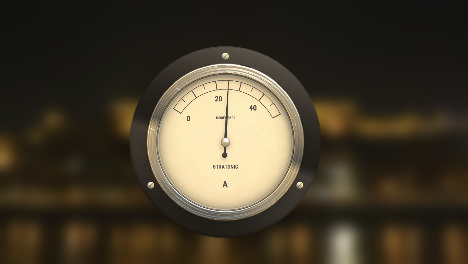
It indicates **25** A
